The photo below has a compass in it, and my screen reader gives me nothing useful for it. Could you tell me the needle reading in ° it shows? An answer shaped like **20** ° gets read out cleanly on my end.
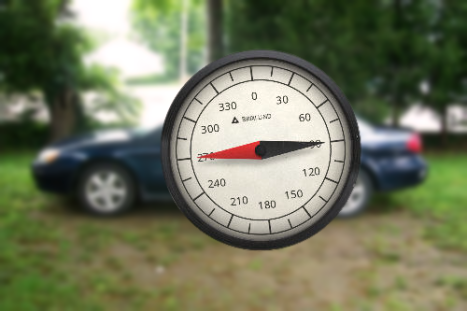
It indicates **270** °
